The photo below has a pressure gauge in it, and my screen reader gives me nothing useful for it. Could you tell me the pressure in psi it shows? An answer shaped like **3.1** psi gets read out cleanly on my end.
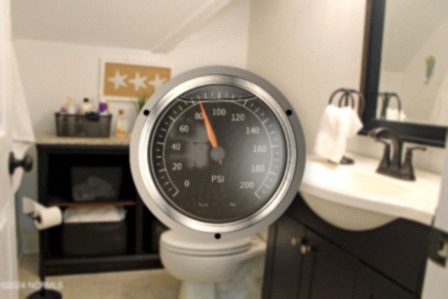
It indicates **85** psi
